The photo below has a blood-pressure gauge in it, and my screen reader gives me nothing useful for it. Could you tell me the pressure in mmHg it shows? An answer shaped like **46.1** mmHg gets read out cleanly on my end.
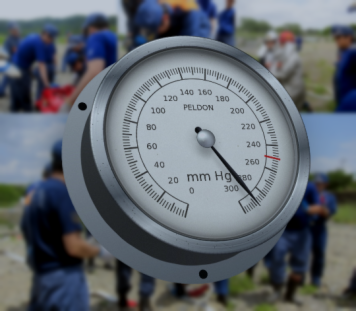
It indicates **290** mmHg
